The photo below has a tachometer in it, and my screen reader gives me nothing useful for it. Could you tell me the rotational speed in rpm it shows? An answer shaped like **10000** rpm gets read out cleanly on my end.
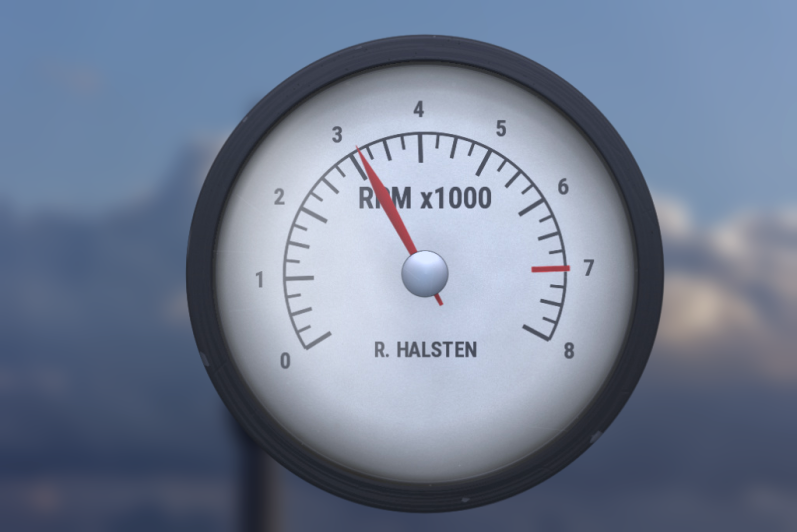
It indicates **3125** rpm
